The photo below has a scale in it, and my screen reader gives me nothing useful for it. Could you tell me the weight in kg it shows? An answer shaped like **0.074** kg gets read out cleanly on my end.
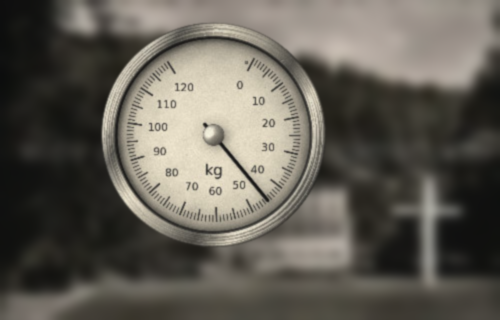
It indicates **45** kg
